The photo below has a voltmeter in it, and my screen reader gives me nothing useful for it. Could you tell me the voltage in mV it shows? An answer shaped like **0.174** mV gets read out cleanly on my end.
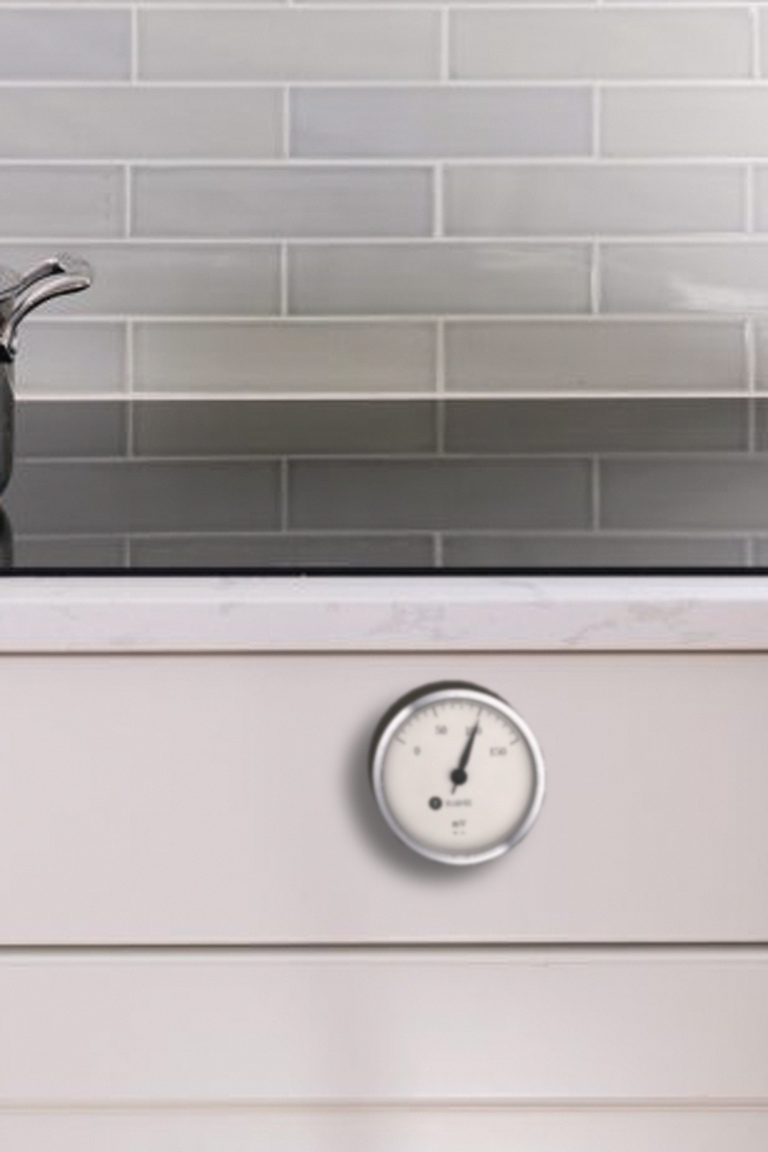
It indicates **100** mV
